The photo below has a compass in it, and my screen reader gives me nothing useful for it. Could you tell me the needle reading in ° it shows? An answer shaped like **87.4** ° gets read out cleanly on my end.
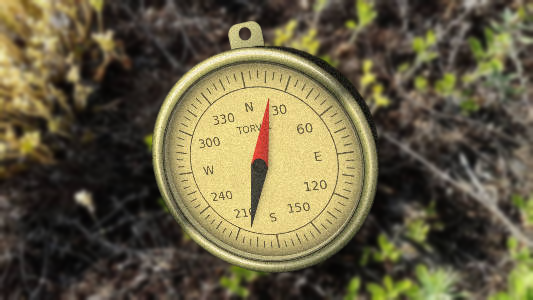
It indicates **20** °
